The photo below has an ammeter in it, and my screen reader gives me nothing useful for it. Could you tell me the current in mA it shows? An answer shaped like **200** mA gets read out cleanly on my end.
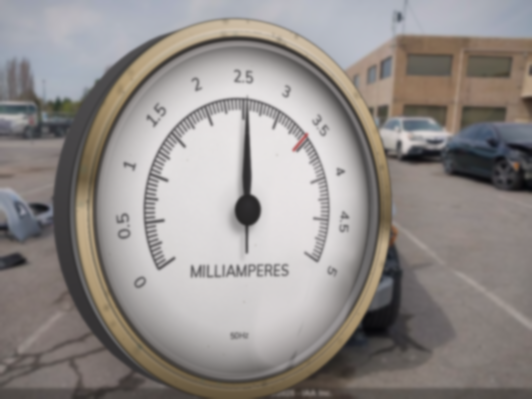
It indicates **2.5** mA
